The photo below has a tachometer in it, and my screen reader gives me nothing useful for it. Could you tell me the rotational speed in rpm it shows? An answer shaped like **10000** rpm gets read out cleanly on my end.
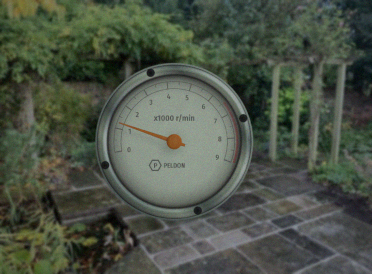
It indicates **1250** rpm
